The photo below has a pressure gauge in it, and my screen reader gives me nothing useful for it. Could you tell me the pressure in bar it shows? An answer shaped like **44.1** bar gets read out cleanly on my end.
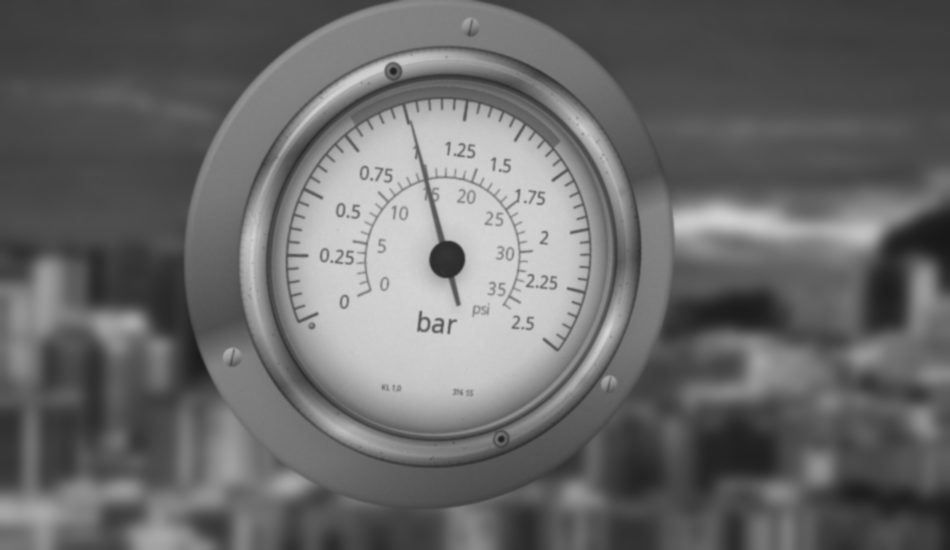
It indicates **1** bar
